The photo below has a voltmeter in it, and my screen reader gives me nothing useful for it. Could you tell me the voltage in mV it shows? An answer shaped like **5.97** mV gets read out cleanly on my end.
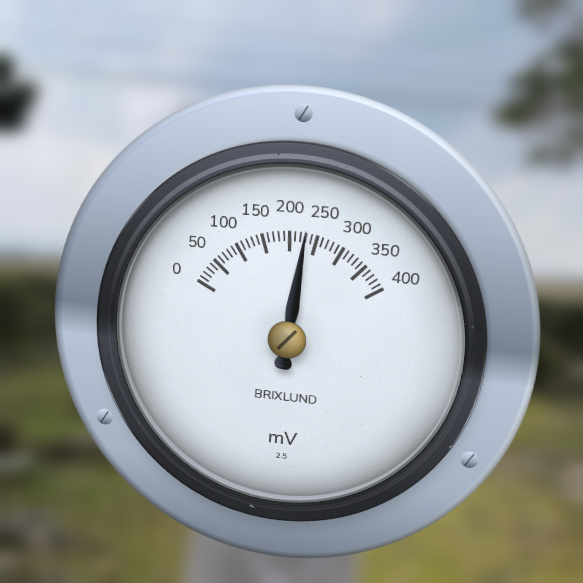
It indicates **230** mV
